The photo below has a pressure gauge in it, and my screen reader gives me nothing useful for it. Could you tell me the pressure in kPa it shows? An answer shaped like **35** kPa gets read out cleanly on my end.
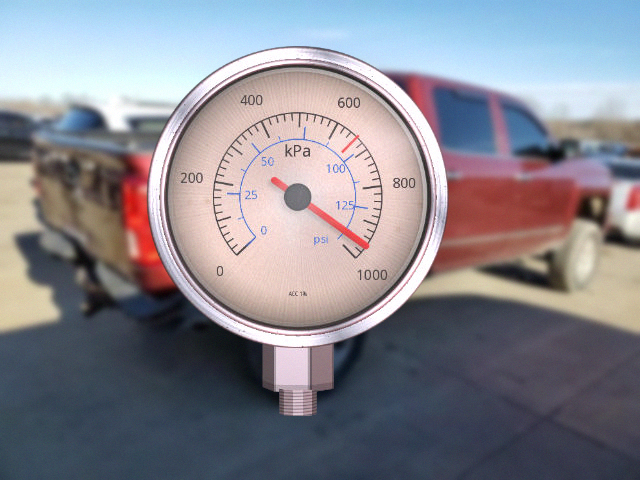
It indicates **960** kPa
